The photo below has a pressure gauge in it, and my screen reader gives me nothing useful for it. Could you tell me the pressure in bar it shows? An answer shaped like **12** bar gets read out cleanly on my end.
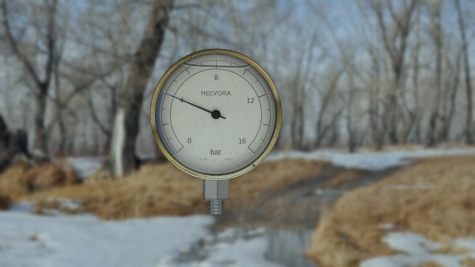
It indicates **4** bar
